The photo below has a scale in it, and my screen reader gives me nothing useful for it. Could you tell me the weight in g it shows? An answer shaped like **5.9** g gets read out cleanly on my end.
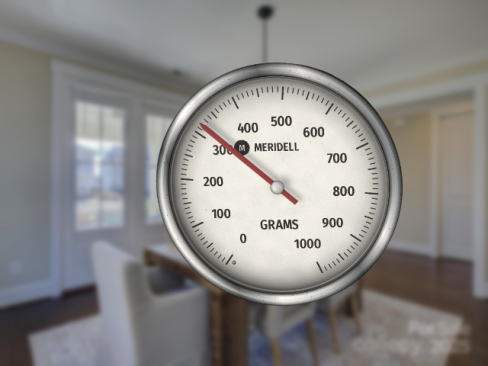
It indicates **320** g
